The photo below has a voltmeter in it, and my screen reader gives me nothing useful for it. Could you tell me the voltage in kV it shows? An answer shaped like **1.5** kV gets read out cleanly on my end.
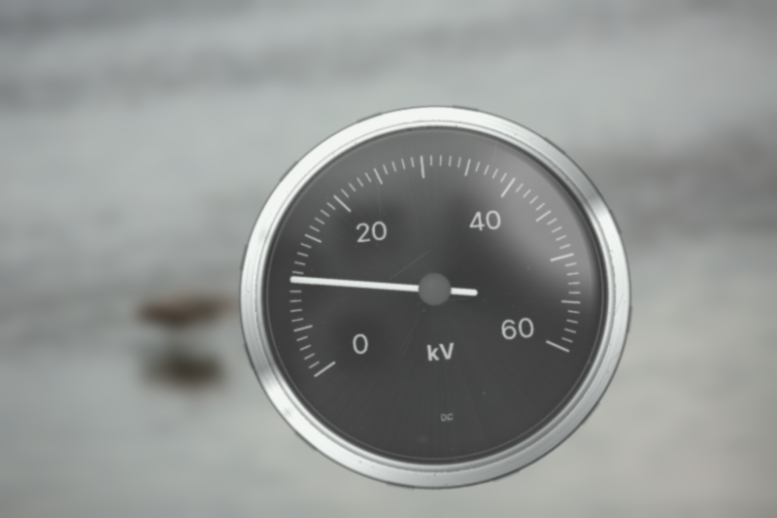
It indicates **10** kV
